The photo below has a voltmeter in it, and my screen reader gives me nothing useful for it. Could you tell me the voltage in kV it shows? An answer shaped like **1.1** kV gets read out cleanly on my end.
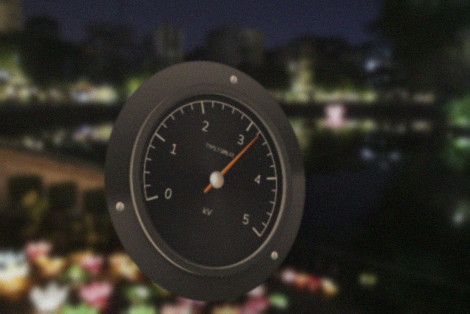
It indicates **3.2** kV
